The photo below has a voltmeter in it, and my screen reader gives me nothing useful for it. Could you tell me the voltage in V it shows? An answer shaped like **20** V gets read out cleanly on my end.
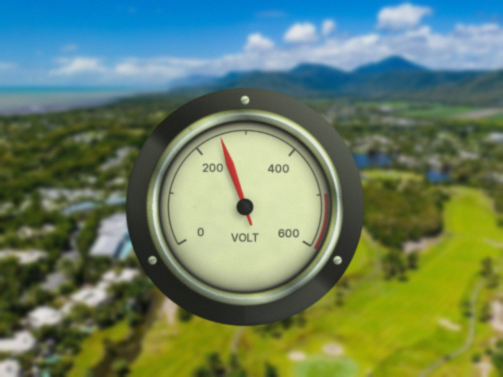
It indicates **250** V
